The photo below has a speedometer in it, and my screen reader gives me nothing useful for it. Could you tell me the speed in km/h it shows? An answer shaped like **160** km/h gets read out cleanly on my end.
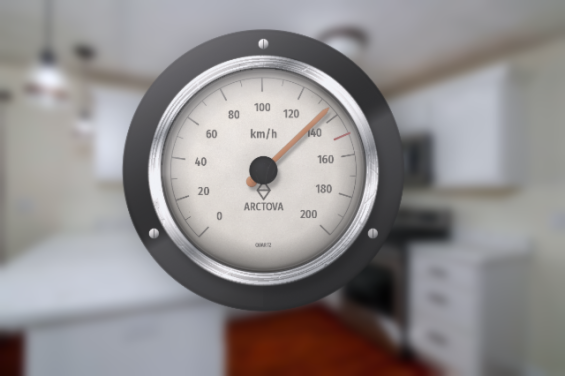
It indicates **135** km/h
